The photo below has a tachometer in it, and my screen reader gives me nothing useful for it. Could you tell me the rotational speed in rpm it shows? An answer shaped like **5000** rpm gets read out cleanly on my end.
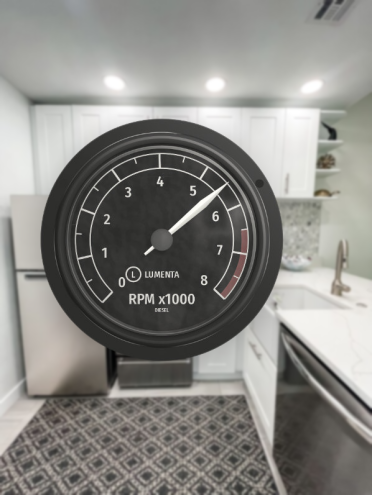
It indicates **5500** rpm
